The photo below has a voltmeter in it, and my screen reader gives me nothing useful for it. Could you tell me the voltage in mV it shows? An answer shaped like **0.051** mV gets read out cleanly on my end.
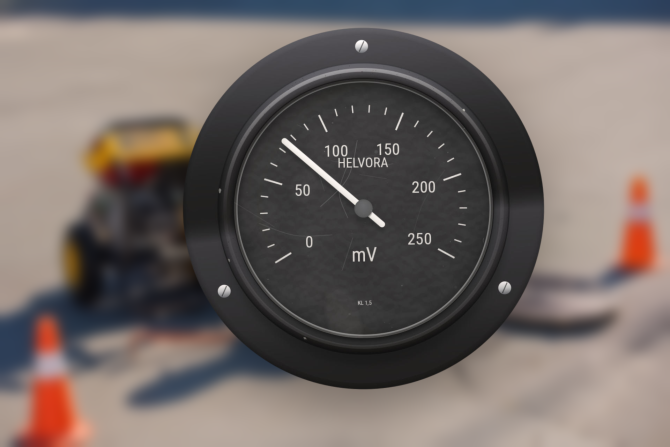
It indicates **75** mV
